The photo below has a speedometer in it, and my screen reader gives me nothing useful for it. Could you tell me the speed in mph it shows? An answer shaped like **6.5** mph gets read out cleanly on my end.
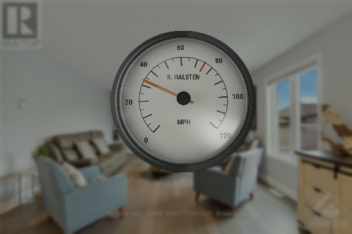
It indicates **32.5** mph
